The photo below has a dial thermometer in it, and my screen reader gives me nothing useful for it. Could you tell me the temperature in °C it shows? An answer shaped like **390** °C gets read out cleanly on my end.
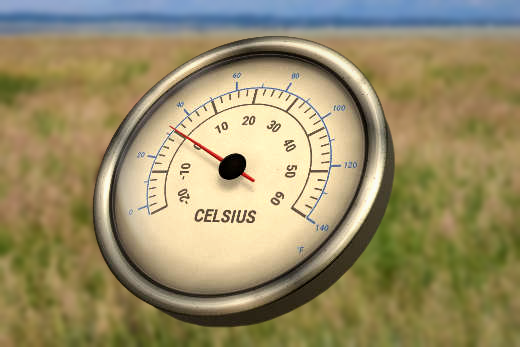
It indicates **0** °C
